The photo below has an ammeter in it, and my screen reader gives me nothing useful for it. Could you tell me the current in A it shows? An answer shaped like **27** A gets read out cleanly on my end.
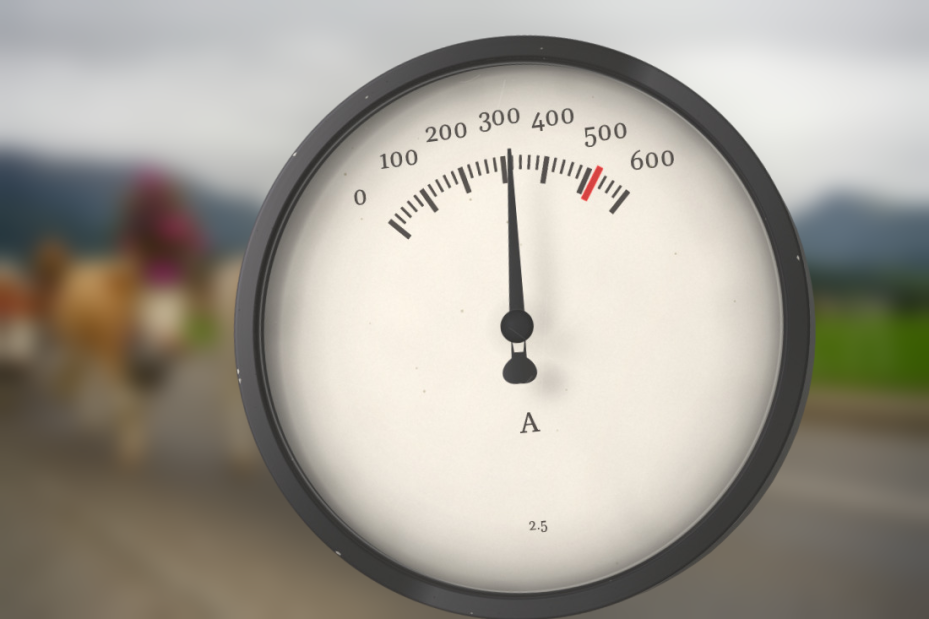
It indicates **320** A
